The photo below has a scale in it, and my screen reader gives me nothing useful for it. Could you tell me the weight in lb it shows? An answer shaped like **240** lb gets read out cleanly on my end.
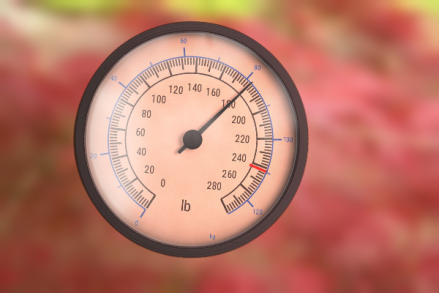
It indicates **180** lb
